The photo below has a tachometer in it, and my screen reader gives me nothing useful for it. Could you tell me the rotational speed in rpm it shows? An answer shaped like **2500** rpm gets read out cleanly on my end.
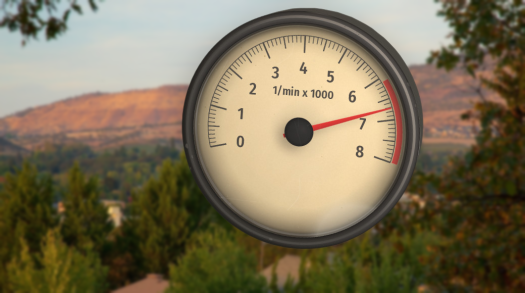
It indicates **6700** rpm
